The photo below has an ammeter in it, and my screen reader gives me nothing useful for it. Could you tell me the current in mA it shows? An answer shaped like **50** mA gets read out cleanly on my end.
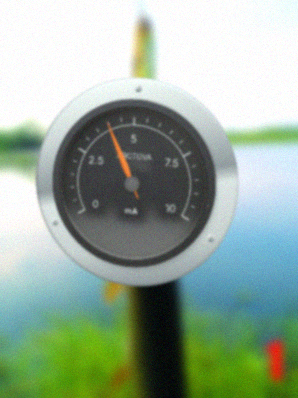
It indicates **4** mA
